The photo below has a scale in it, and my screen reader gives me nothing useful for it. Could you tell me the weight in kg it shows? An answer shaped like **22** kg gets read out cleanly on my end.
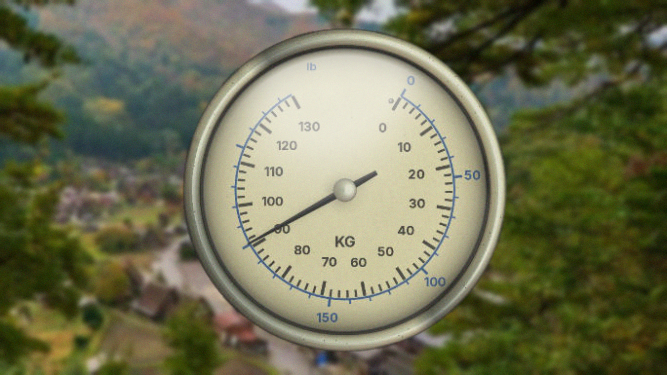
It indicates **91** kg
